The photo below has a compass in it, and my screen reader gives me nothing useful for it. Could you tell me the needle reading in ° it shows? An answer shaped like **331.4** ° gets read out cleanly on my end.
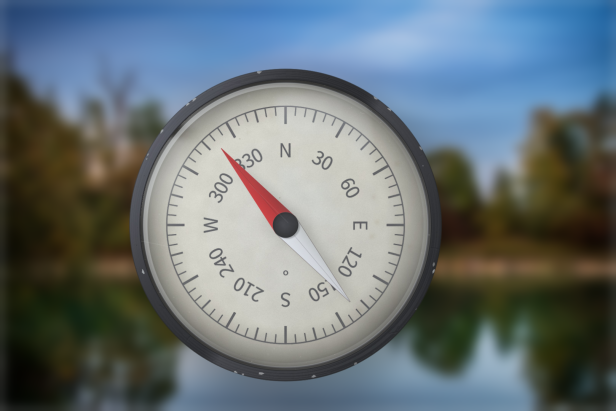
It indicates **320** °
